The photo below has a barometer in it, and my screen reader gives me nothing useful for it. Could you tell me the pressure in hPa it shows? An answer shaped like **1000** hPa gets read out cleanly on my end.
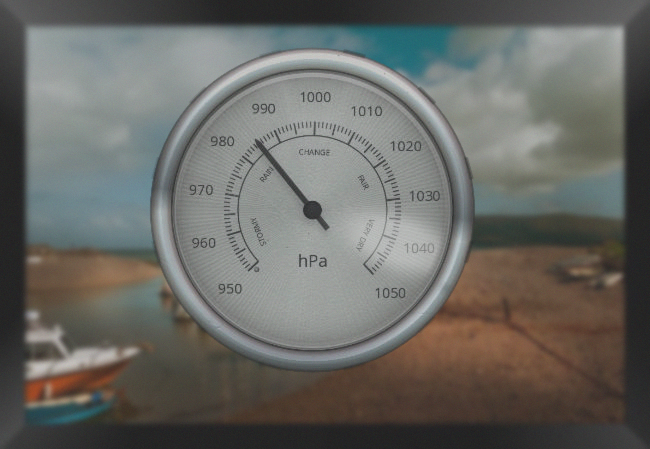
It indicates **985** hPa
